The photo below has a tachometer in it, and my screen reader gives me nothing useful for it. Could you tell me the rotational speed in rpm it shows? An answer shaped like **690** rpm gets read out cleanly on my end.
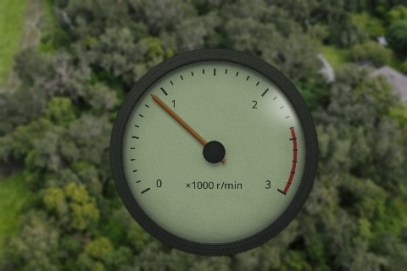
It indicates **900** rpm
